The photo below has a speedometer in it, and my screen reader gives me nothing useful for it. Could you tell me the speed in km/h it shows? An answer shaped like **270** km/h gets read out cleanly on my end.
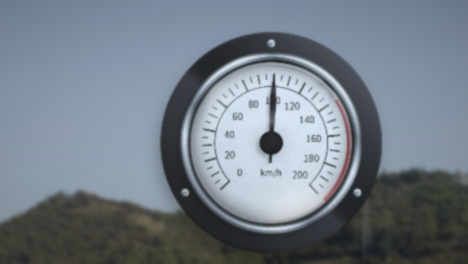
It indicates **100** km/h
